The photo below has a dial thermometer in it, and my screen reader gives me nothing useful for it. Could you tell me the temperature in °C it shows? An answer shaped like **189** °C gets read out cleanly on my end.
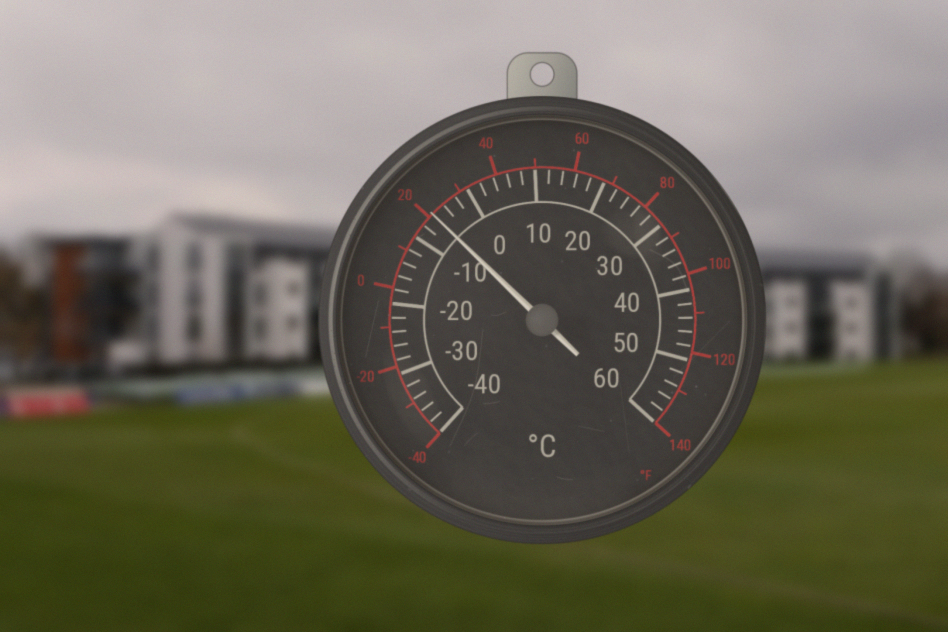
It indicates **-6** °C
